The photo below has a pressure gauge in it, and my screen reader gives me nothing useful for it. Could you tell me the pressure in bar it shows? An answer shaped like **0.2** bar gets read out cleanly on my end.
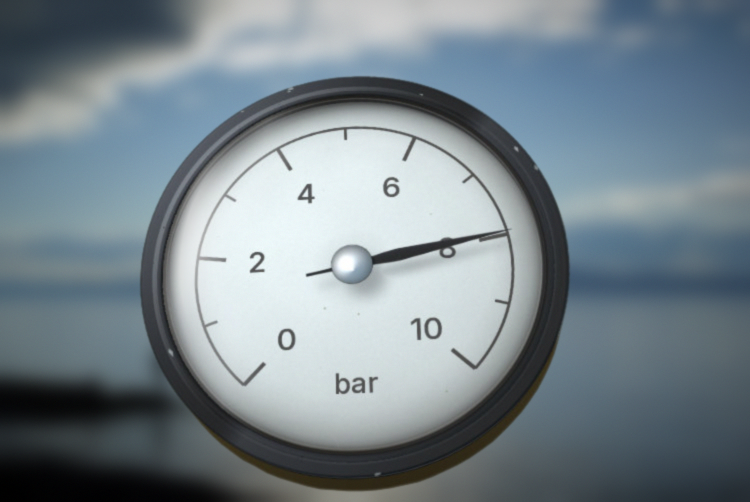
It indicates **8** bar
